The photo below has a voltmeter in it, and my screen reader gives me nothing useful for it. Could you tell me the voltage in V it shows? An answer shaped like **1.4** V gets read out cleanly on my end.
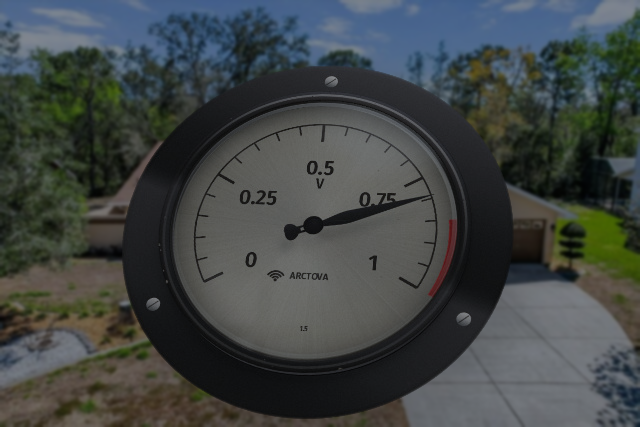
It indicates **0.8** V
